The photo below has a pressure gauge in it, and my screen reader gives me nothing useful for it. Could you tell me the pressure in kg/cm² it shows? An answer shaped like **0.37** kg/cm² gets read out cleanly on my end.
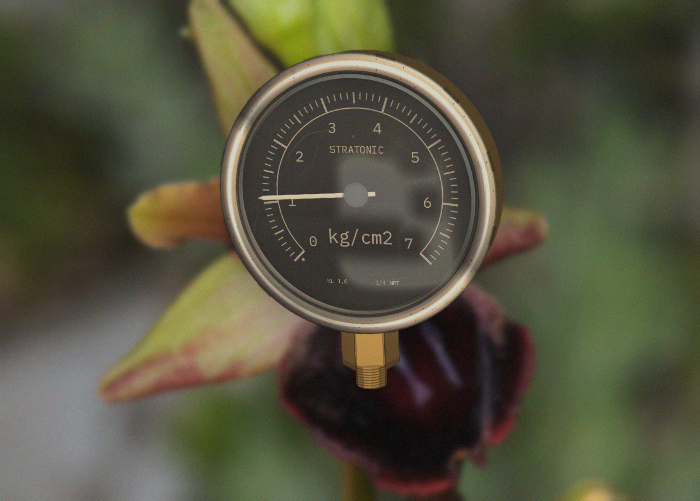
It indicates **1.1** kg/cm²
